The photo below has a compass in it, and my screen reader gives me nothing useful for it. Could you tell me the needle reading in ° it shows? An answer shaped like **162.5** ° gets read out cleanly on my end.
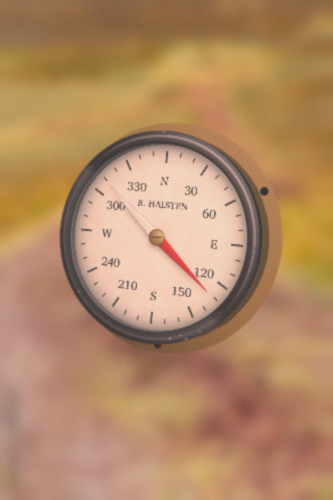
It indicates **130** °
